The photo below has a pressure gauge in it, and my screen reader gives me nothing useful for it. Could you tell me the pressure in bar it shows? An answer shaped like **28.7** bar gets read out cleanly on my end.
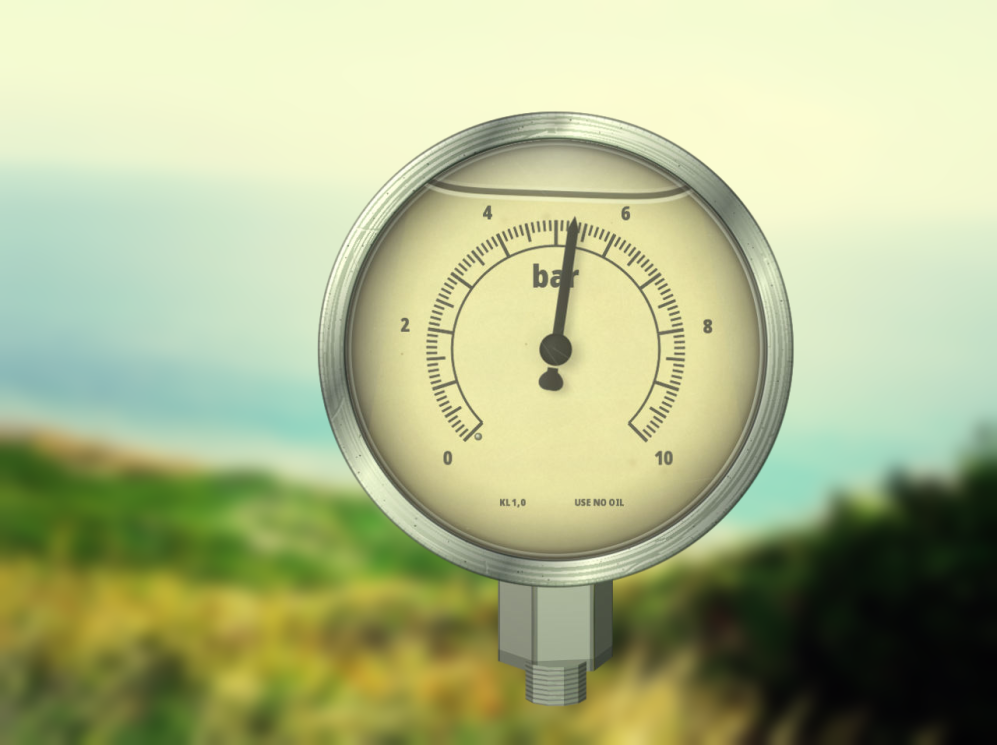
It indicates **5.3** bar
